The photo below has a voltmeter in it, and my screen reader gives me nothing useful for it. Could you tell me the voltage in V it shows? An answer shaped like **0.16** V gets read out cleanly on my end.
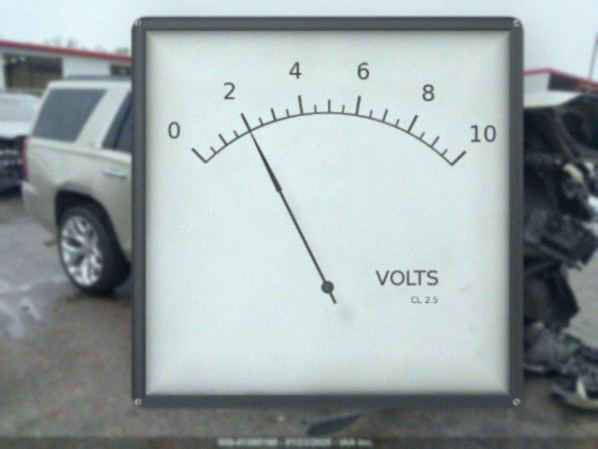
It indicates **2** V
